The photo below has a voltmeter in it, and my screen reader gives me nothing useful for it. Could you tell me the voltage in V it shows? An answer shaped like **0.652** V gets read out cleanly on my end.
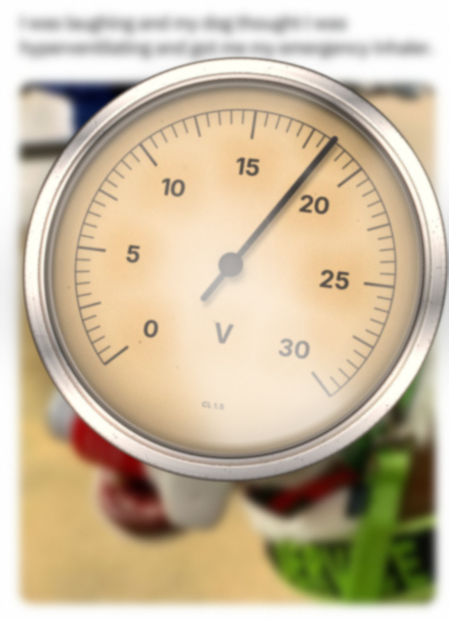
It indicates **18.5** V
